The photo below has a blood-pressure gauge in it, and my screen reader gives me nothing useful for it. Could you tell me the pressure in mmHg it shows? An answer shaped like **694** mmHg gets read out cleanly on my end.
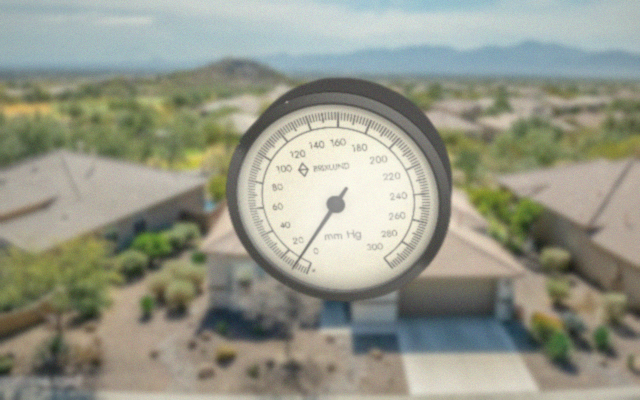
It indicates **10** mmHg
